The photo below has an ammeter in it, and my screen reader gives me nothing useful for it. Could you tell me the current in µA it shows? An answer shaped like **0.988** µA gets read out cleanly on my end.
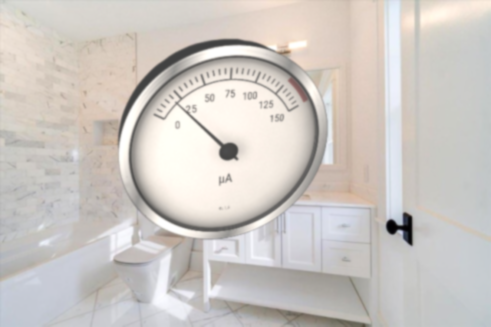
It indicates **20** µA
